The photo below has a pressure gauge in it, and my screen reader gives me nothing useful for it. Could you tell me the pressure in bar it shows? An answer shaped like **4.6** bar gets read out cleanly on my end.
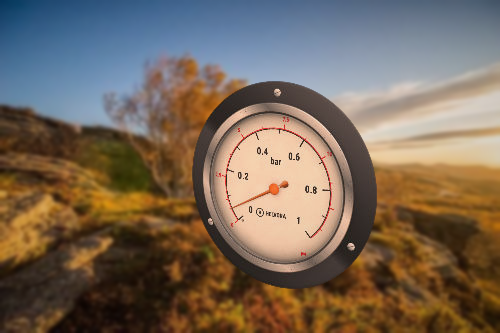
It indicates **0.05** bar
